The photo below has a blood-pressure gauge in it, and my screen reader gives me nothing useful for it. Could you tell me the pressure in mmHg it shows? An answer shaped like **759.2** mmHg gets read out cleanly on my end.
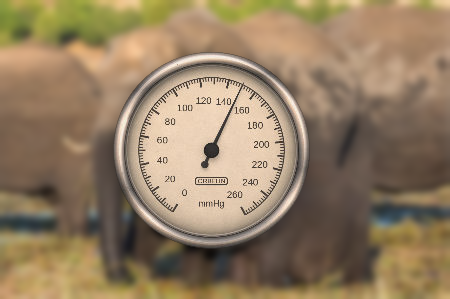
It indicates **150** mmHg
